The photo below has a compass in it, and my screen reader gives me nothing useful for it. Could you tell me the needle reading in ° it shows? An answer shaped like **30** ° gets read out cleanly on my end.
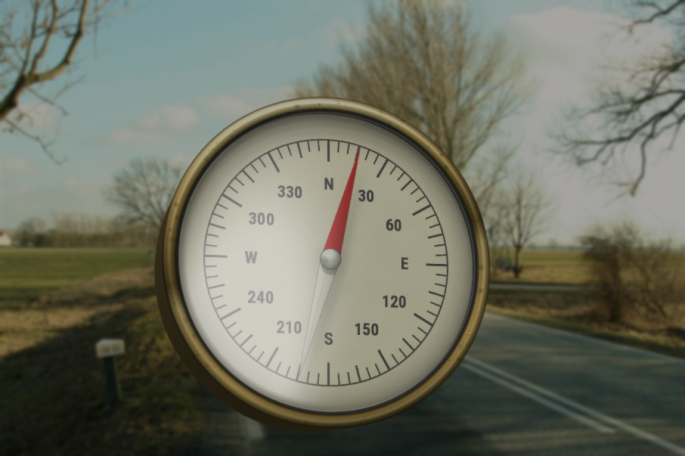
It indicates **15** °
